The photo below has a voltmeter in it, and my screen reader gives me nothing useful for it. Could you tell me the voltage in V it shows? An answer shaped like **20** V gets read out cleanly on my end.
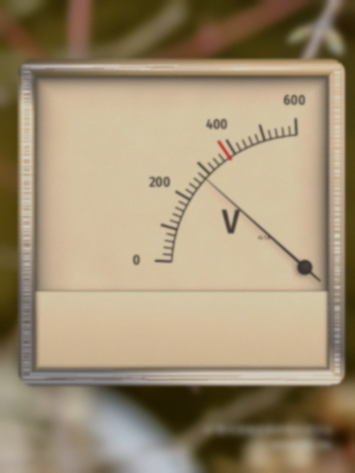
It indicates **280** V
